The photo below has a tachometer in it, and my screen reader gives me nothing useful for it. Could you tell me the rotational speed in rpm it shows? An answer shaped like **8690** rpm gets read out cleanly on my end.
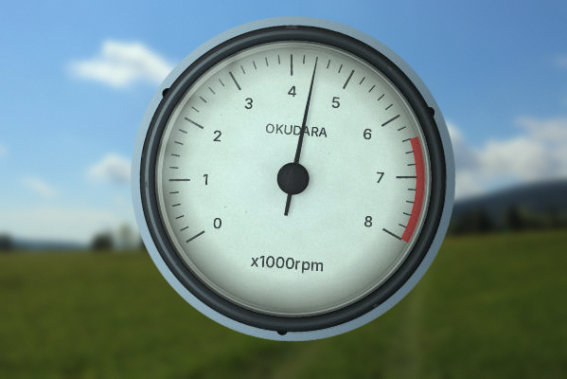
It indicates **4400** rpm
